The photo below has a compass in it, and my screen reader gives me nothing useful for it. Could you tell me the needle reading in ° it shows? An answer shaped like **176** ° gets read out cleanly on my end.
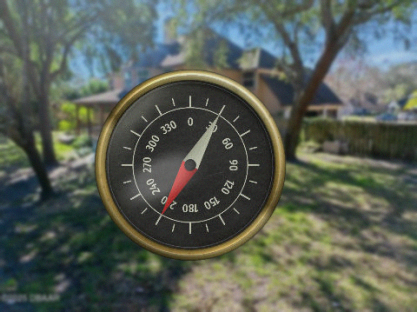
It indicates **210** °
